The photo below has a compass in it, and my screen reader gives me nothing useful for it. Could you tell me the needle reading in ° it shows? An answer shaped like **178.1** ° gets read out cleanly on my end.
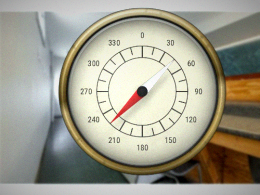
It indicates **225** °
